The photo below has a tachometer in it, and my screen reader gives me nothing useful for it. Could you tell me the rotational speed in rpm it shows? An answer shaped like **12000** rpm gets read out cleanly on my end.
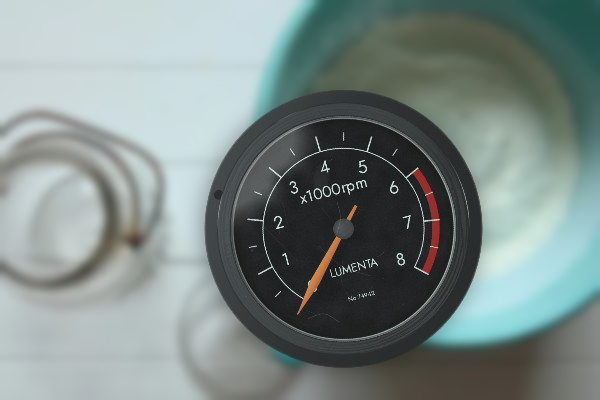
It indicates **0** rpm
